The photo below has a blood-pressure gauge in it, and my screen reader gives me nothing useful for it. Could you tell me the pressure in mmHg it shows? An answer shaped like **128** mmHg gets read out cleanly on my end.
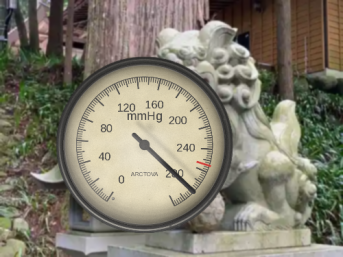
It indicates **280** mmHg
